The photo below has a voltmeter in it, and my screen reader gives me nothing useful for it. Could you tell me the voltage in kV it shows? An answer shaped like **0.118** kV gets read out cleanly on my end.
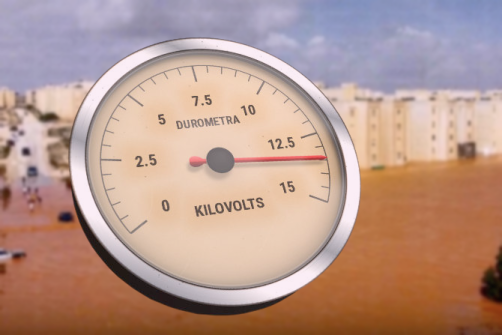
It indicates **13.5** kV
